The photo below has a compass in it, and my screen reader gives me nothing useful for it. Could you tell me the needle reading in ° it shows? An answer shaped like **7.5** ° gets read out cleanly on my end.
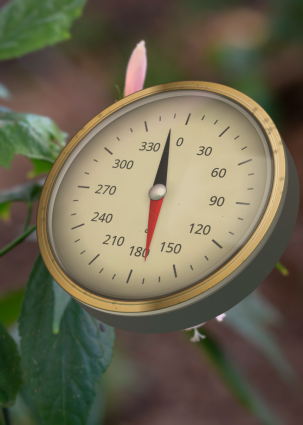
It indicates **170** °
